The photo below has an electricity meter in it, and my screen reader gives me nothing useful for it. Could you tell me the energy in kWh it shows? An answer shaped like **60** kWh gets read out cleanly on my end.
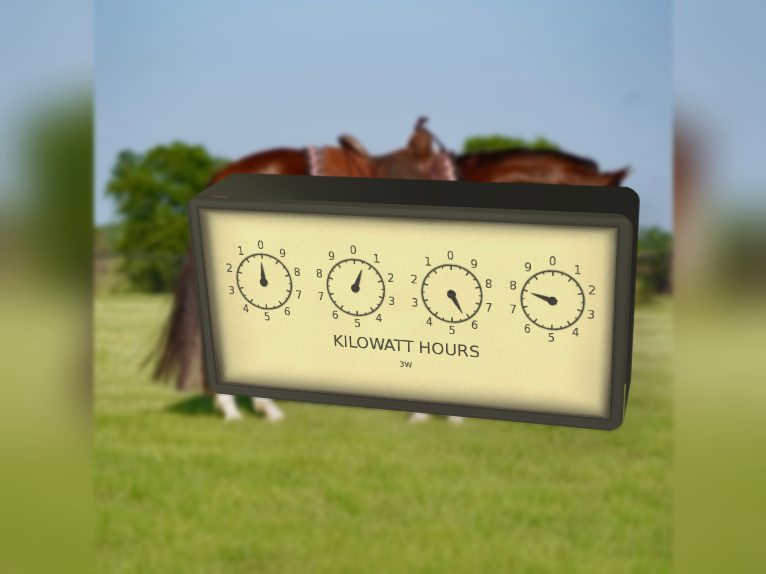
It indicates **58** kWh
